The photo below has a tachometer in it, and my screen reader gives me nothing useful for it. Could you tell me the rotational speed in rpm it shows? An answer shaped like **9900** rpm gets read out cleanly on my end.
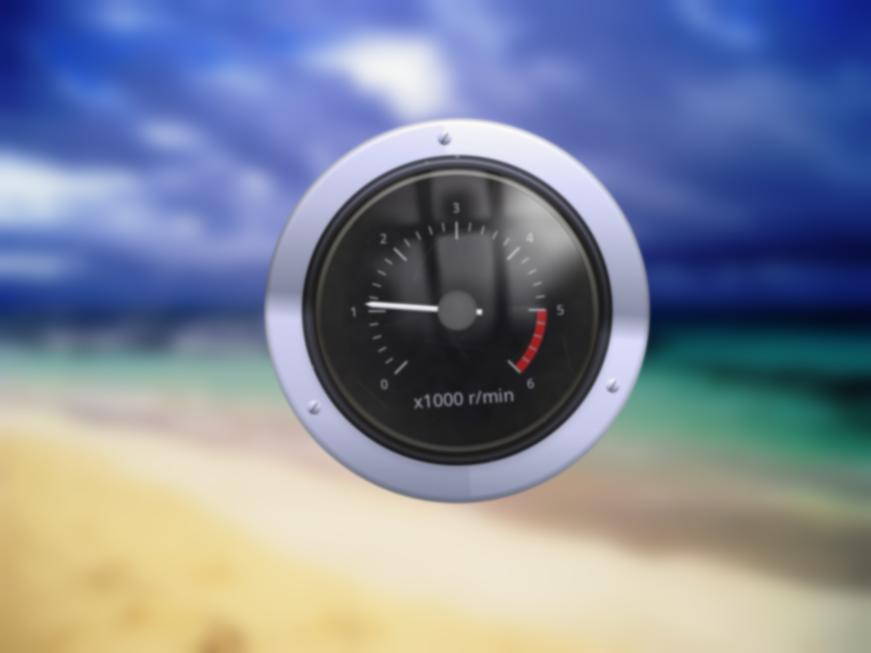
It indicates **1100** rpm
